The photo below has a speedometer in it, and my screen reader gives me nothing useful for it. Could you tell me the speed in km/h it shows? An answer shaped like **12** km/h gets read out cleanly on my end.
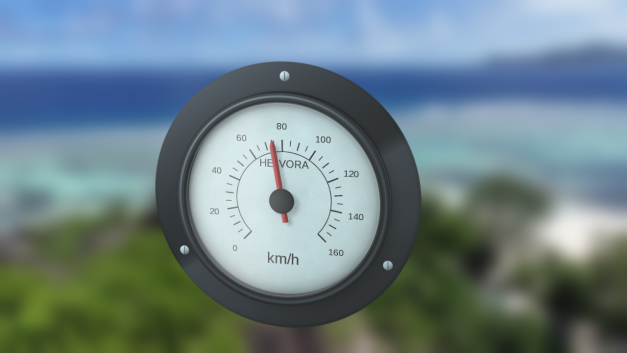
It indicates **75** km/h
